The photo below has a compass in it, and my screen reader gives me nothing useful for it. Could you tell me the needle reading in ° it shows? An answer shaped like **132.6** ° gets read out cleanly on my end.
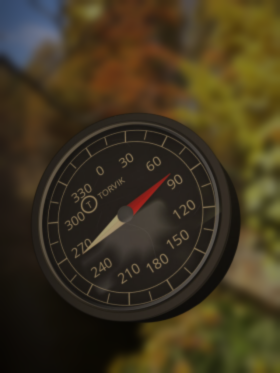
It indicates **82.5** °
